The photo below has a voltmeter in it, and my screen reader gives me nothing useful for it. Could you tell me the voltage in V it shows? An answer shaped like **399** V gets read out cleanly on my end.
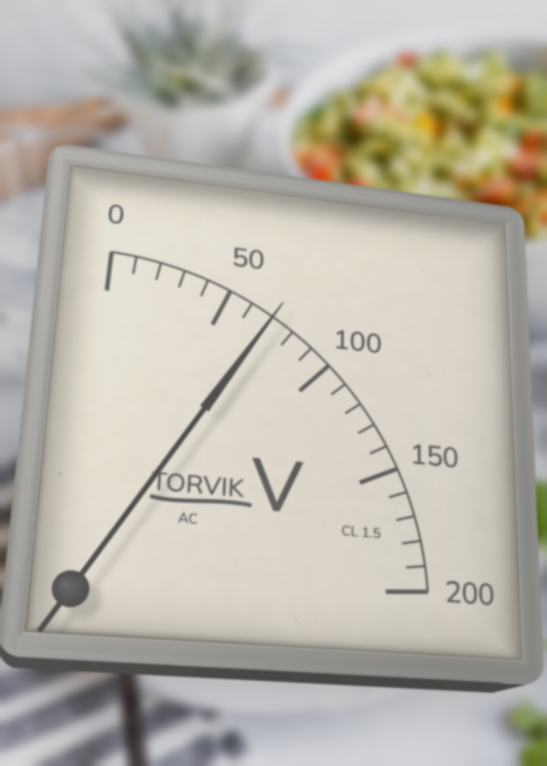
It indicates **70** V
